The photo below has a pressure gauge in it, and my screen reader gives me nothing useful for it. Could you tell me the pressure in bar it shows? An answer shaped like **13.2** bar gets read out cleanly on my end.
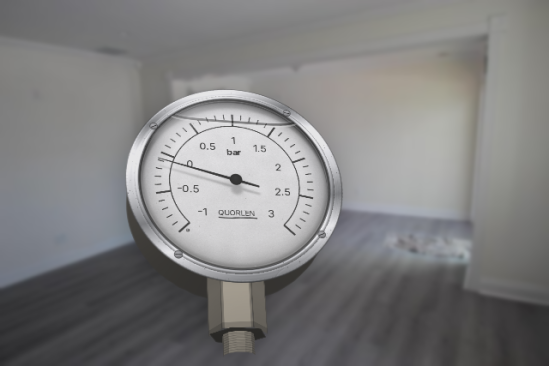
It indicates **-0.1** bar
